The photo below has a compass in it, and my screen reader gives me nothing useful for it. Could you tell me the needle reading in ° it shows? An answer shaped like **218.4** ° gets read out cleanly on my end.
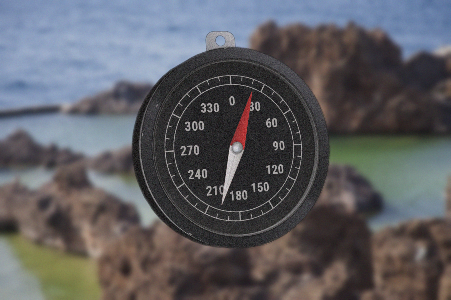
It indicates **20** °
